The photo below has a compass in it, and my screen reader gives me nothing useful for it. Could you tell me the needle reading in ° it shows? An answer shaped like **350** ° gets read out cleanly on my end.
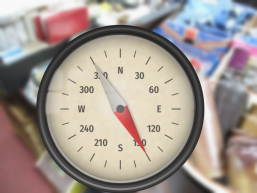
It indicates **150** °
